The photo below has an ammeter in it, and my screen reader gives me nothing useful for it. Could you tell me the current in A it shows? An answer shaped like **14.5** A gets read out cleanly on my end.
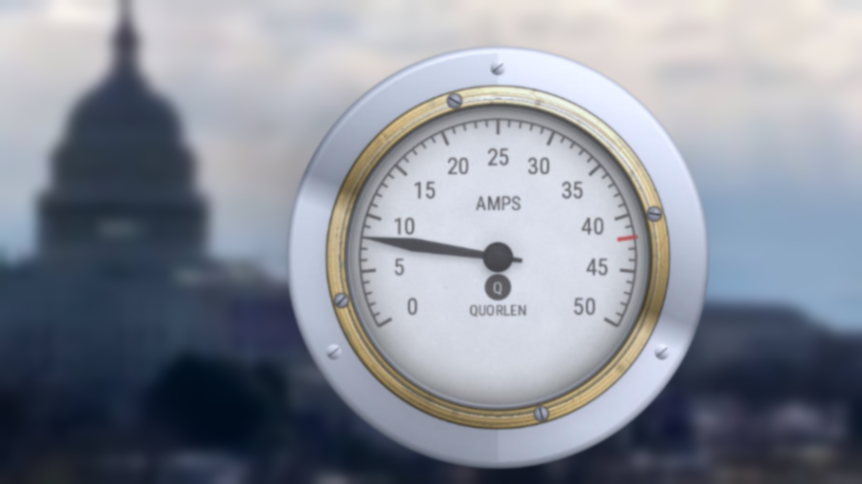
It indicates **8** A
